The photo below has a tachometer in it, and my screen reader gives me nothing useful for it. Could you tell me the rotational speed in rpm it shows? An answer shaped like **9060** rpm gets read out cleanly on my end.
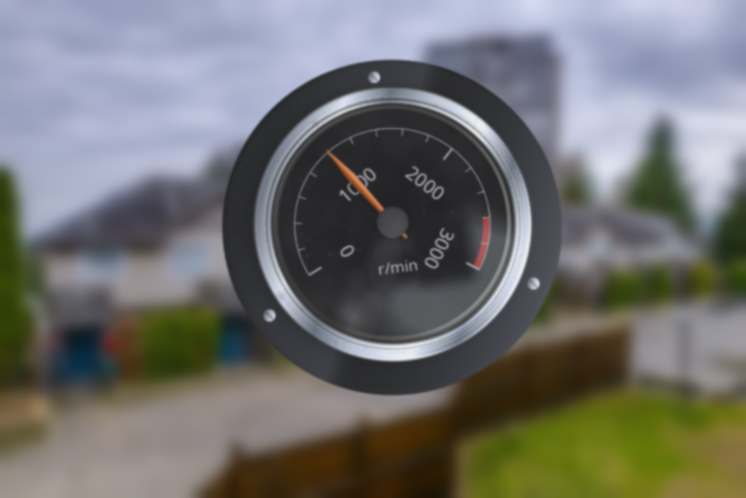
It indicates **1000** rpm
